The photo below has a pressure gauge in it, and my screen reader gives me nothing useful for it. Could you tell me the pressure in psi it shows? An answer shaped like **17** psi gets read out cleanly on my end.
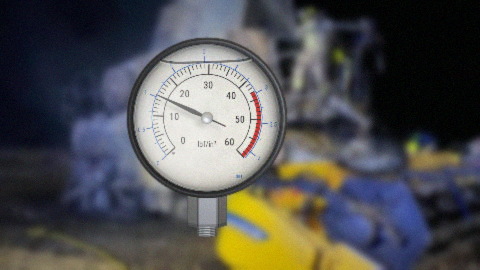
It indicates **15** psi
